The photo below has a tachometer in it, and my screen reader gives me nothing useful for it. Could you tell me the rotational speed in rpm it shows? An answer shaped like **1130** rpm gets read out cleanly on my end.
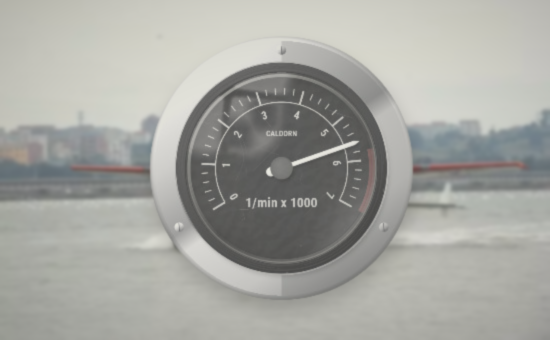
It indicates **5600** rpm
